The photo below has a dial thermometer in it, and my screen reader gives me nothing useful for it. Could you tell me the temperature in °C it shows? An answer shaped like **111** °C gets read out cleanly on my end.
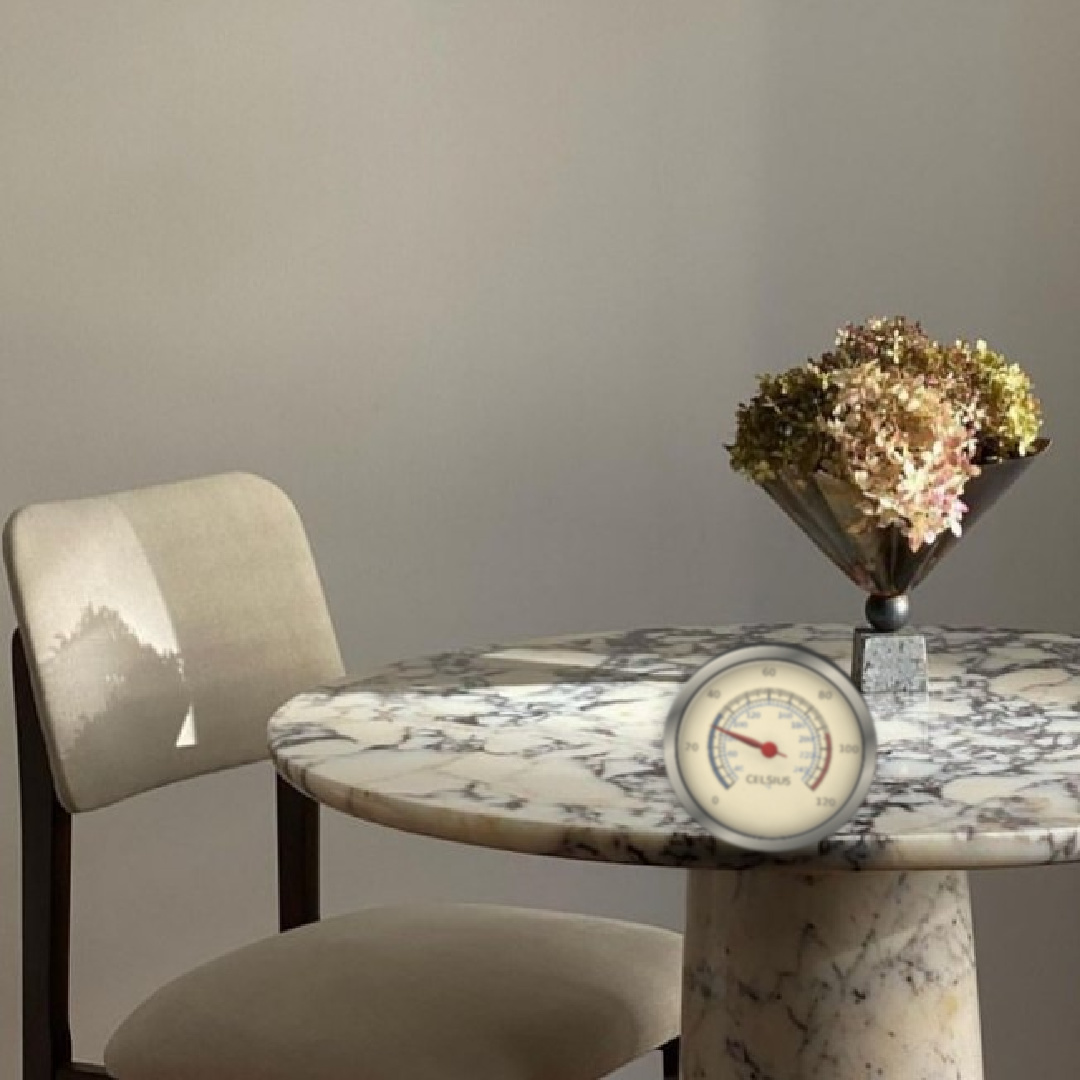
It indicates **30** °C
